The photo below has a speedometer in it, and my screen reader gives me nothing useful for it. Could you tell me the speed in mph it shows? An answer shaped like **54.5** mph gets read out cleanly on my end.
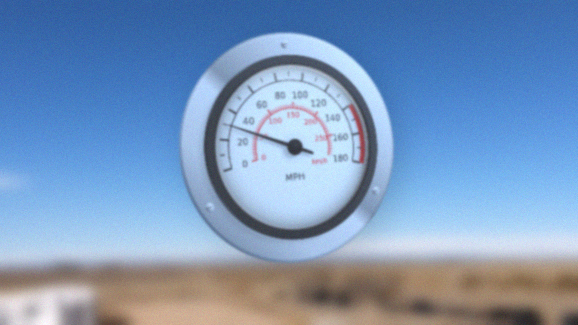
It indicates **30** mph
